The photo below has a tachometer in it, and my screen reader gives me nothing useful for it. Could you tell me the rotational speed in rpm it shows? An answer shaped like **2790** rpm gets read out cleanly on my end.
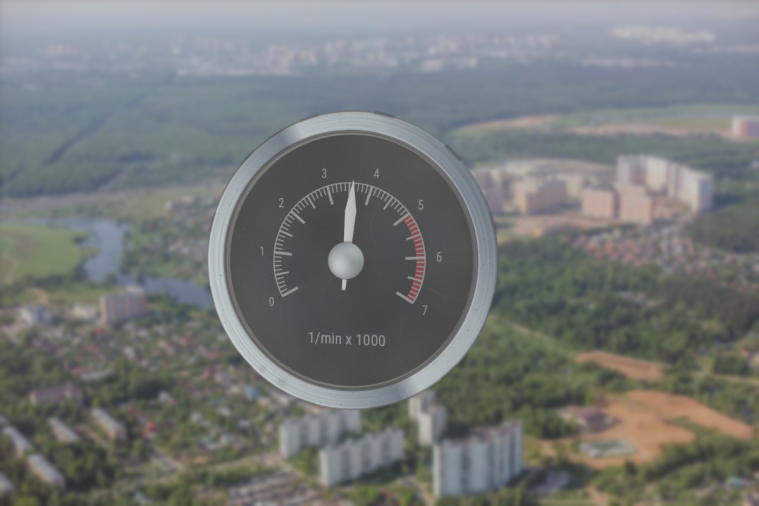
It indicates **3600** rpm
